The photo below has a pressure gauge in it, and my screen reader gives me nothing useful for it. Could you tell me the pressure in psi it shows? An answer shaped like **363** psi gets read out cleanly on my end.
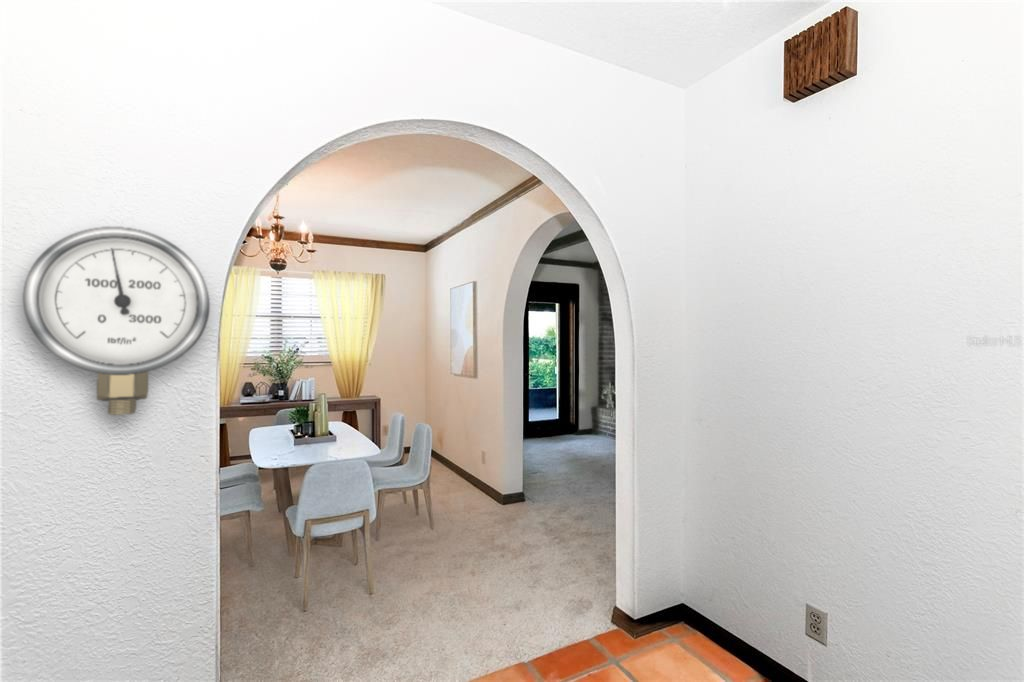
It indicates **1400** psi
